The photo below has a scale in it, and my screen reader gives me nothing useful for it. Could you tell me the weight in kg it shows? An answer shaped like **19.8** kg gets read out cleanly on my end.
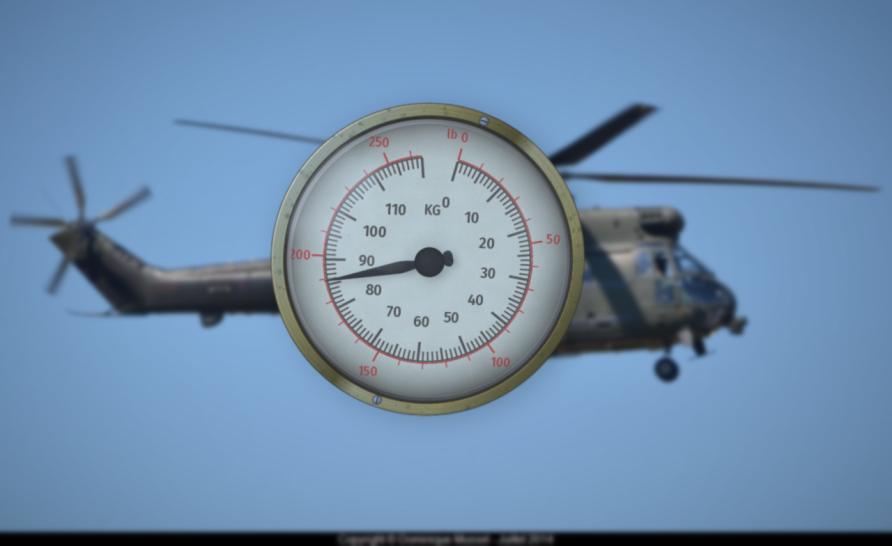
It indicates **86** kg
